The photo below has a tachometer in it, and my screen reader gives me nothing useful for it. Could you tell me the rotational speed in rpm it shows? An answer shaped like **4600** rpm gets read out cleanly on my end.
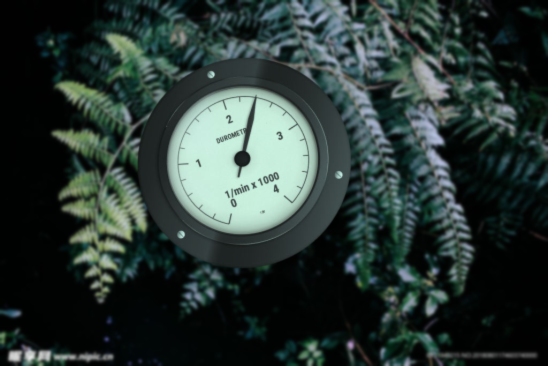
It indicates **2400** rpm
